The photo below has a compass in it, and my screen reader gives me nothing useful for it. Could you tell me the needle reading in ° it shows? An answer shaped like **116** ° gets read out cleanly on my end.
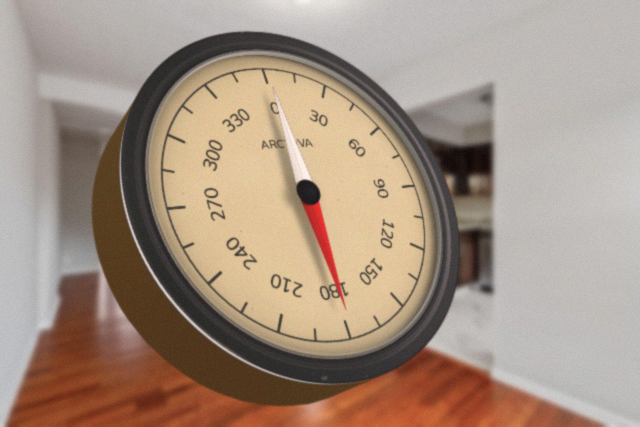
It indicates **180** °
